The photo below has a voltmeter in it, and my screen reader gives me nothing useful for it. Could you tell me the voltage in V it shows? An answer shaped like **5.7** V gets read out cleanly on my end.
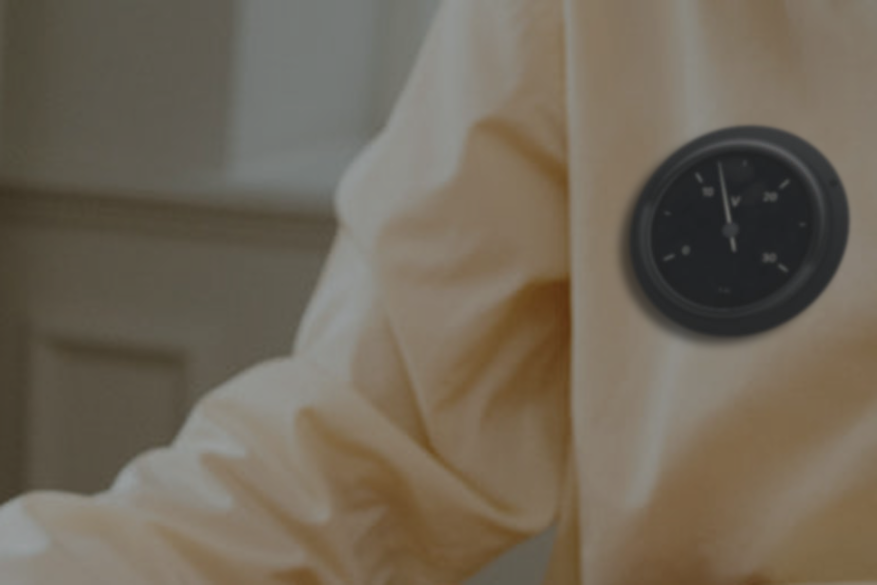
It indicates **12.5** V
